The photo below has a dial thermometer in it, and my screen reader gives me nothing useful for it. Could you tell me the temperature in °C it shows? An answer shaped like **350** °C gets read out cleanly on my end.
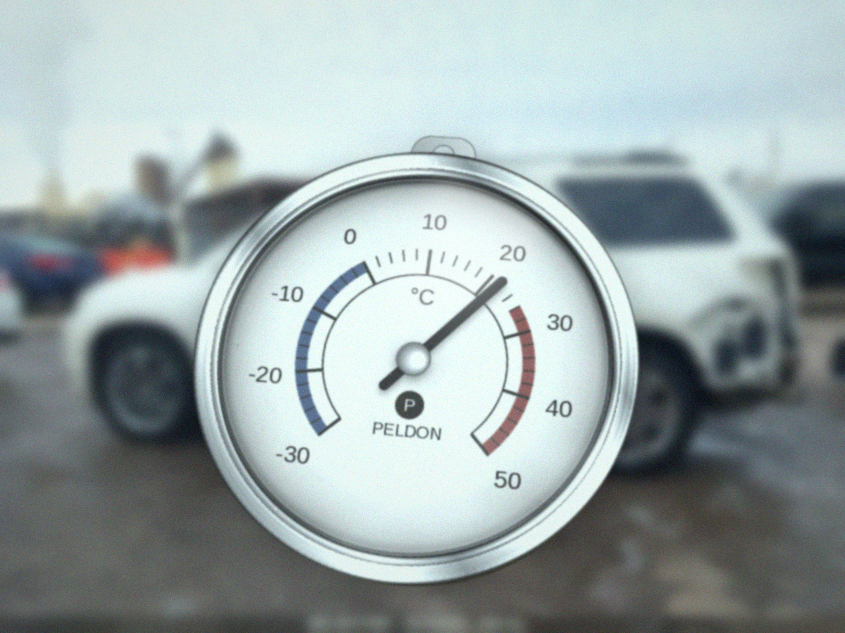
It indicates **22** °C
